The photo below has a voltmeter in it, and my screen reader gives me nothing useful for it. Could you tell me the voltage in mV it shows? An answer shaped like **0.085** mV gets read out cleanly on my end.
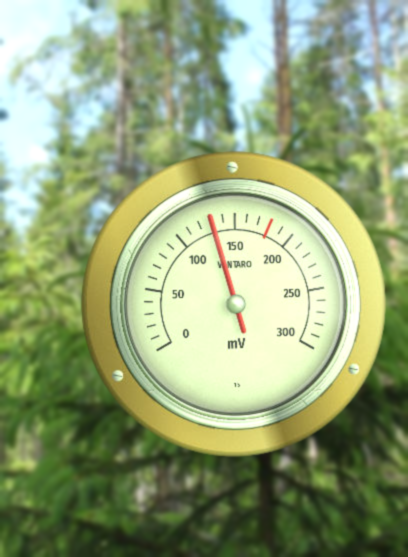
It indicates **130** mV
